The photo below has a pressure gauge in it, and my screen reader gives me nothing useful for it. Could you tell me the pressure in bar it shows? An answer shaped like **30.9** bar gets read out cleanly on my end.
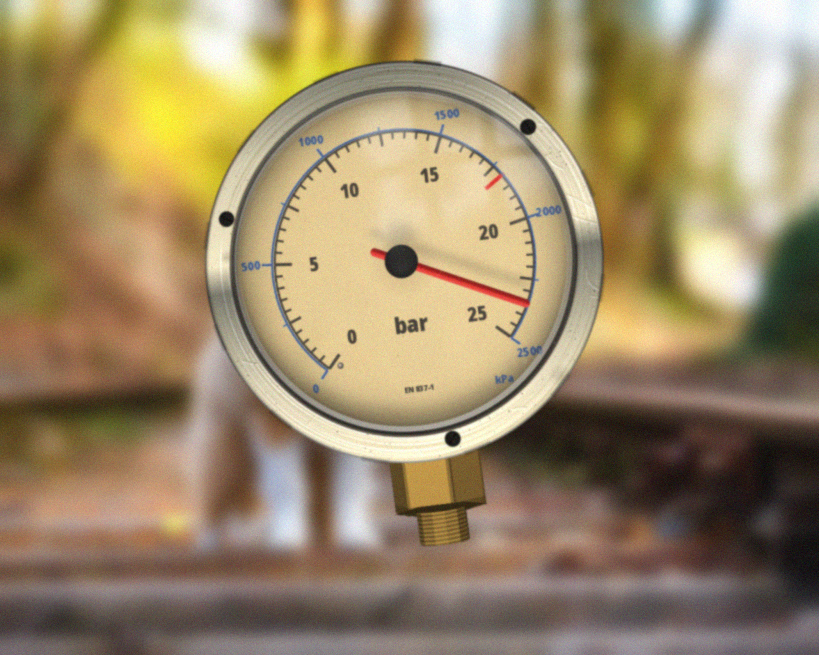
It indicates **23.5** bar
